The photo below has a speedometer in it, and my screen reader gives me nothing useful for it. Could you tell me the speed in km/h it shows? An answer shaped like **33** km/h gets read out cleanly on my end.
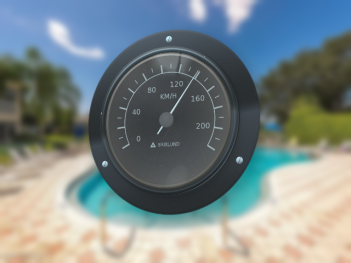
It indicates **140** km/h
